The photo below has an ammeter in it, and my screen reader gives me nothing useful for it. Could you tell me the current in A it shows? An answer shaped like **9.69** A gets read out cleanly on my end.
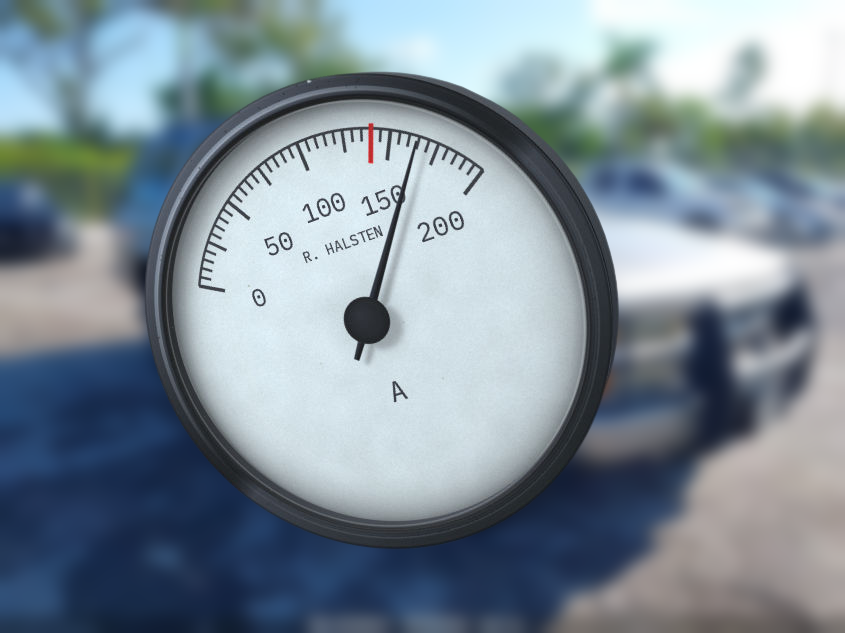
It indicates **165** A
